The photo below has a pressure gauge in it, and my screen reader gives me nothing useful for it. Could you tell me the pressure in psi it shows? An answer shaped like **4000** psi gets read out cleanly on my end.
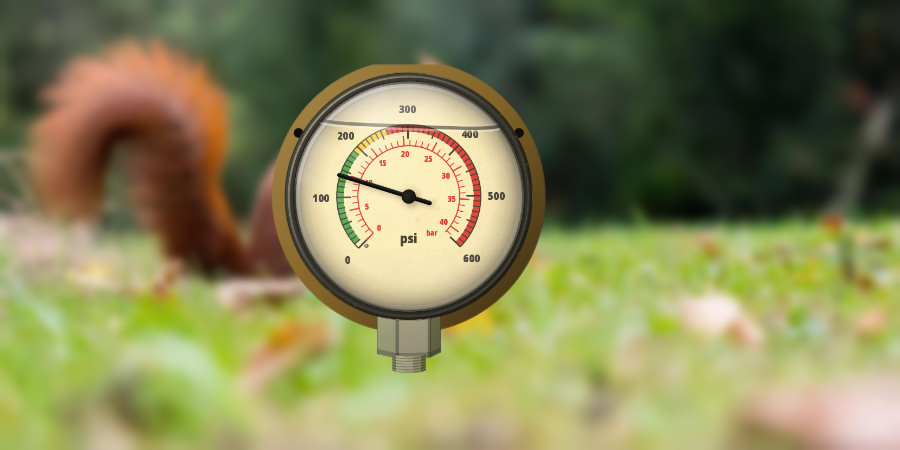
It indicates **140** psi
